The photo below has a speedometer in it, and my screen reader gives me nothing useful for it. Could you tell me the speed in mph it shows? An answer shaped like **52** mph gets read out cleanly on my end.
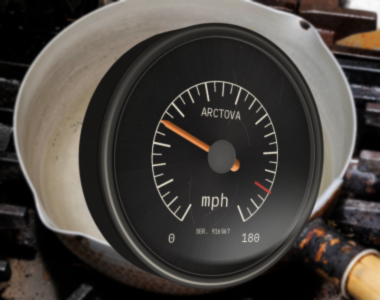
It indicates **50** mph
